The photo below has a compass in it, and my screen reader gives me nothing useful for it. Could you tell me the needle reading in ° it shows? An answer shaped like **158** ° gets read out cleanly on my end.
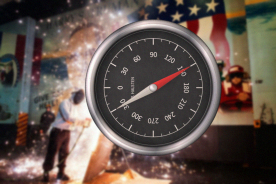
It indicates **150** °
